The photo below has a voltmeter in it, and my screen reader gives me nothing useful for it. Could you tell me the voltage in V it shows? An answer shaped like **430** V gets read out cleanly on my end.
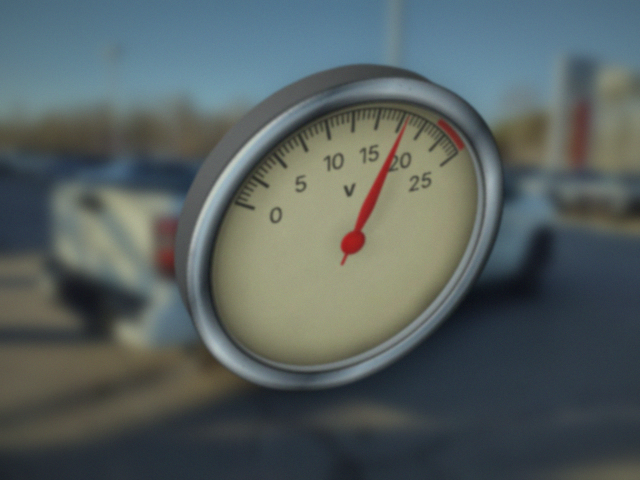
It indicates **17.5** V
